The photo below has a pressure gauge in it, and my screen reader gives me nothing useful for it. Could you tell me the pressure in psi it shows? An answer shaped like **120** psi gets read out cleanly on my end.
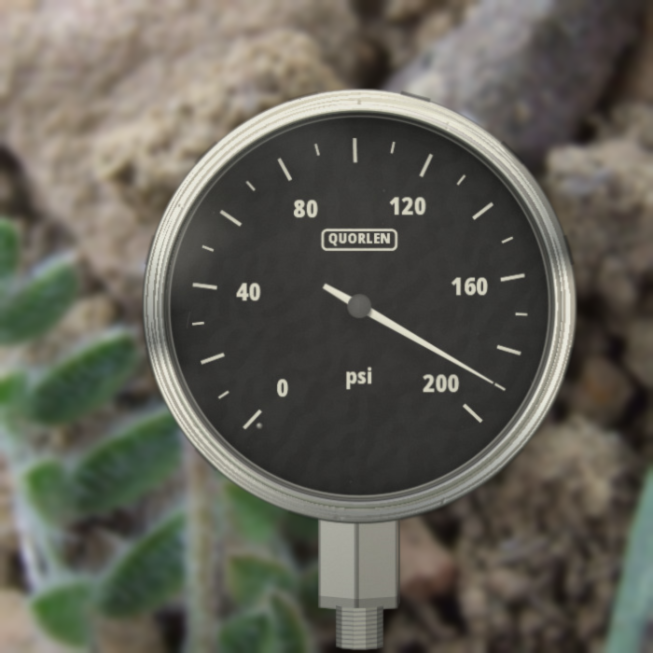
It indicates **190** psi
